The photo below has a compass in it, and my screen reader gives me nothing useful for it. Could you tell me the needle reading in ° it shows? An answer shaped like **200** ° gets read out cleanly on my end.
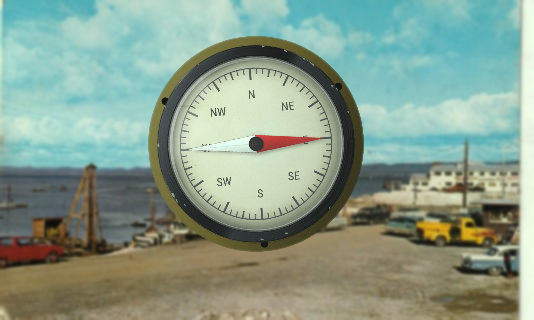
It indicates **90** °
